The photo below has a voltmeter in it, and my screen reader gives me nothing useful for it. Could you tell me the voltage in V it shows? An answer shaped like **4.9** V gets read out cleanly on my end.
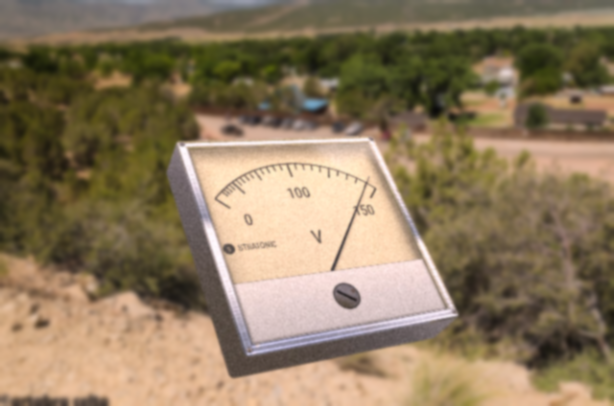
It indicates **145** V
